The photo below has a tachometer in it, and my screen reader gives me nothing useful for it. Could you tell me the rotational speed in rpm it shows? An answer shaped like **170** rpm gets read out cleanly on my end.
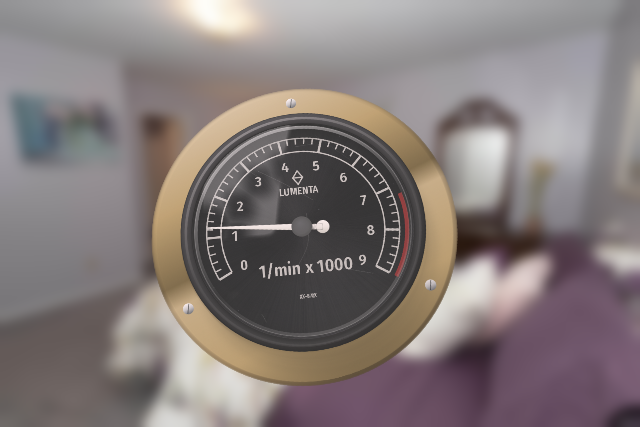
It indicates **1200** rpm
